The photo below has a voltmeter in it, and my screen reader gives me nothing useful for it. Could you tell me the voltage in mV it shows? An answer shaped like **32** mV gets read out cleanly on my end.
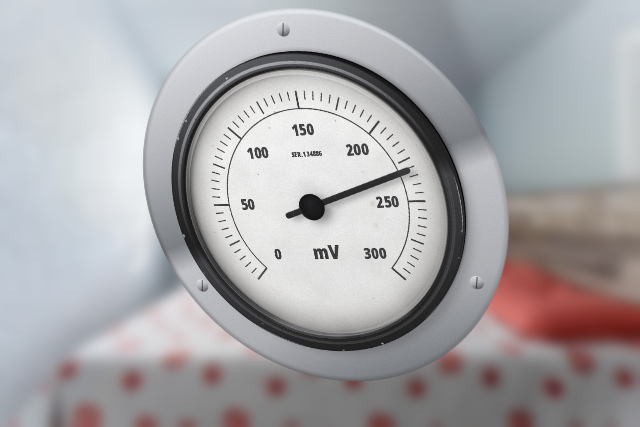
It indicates **230** mV
